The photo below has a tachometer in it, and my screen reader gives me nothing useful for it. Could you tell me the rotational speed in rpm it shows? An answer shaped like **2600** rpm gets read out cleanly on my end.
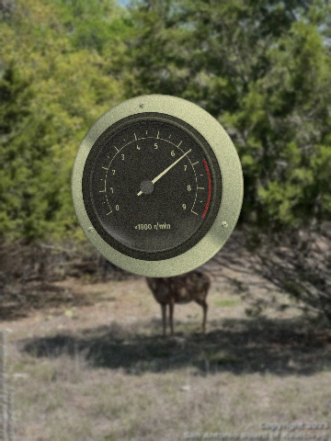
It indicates **6500** rpm
